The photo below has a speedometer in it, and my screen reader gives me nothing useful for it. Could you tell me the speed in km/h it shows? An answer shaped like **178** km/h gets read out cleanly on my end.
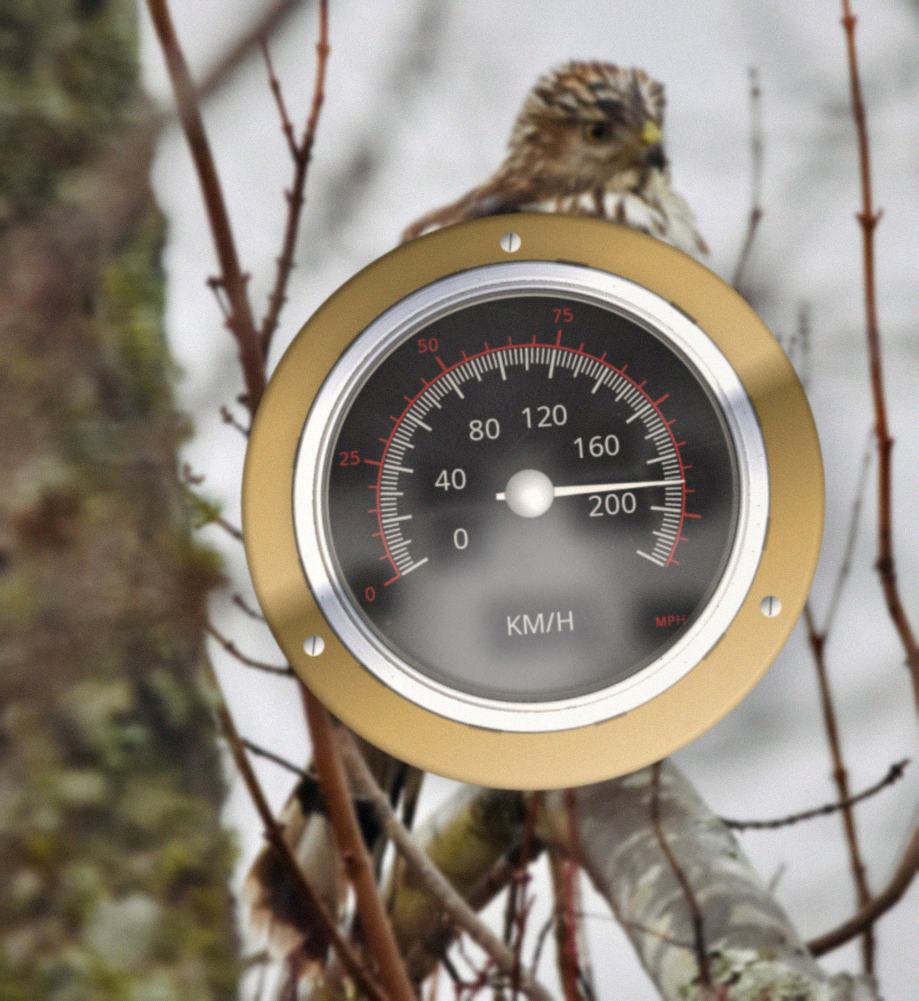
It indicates **190** km/h
